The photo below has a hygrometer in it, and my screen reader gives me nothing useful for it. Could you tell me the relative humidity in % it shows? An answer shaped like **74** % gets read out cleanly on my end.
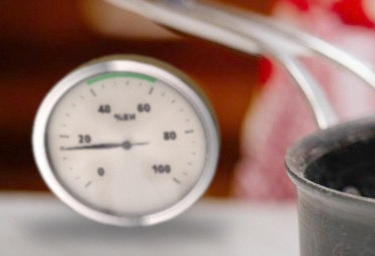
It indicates **16** %
